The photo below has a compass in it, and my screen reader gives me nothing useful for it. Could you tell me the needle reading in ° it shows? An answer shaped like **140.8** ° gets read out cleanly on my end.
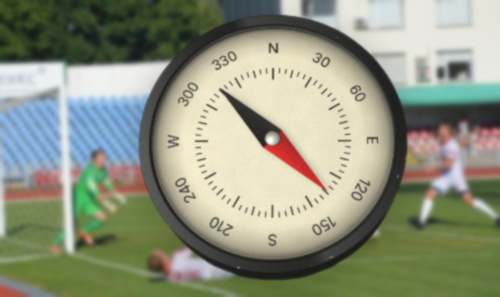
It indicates **135** °
